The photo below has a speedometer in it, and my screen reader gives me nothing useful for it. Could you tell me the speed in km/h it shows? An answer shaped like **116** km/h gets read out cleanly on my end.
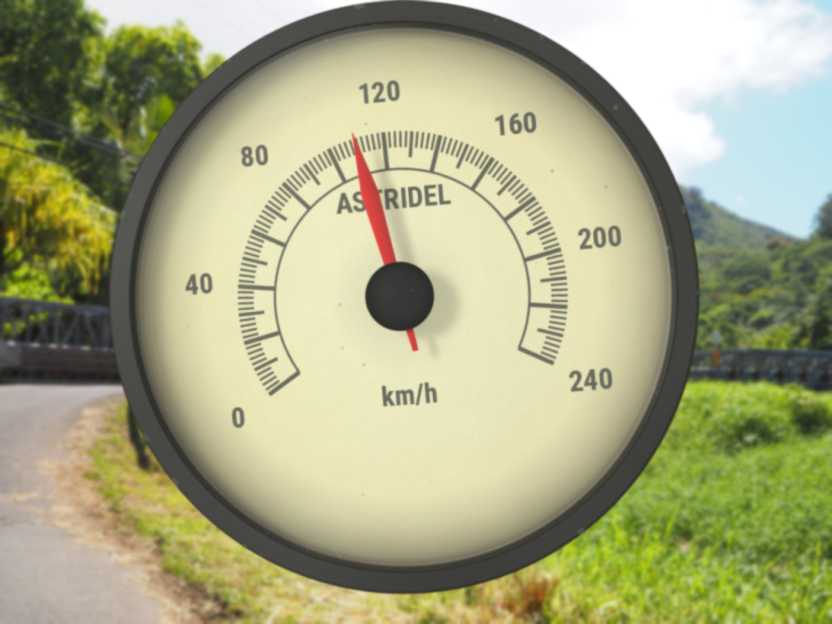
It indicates **110** km/h
